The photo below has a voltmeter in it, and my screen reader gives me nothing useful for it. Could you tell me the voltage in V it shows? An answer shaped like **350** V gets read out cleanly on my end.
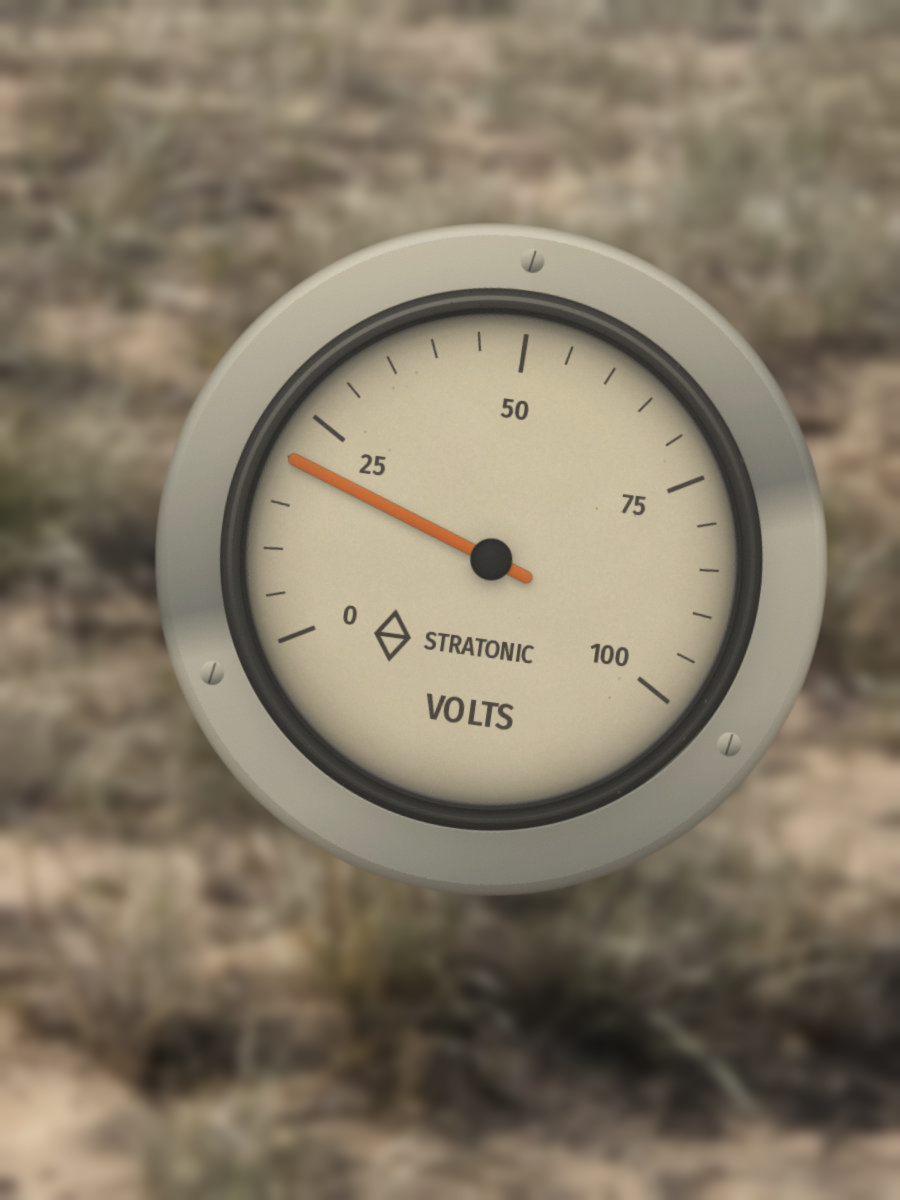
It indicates **20** V
